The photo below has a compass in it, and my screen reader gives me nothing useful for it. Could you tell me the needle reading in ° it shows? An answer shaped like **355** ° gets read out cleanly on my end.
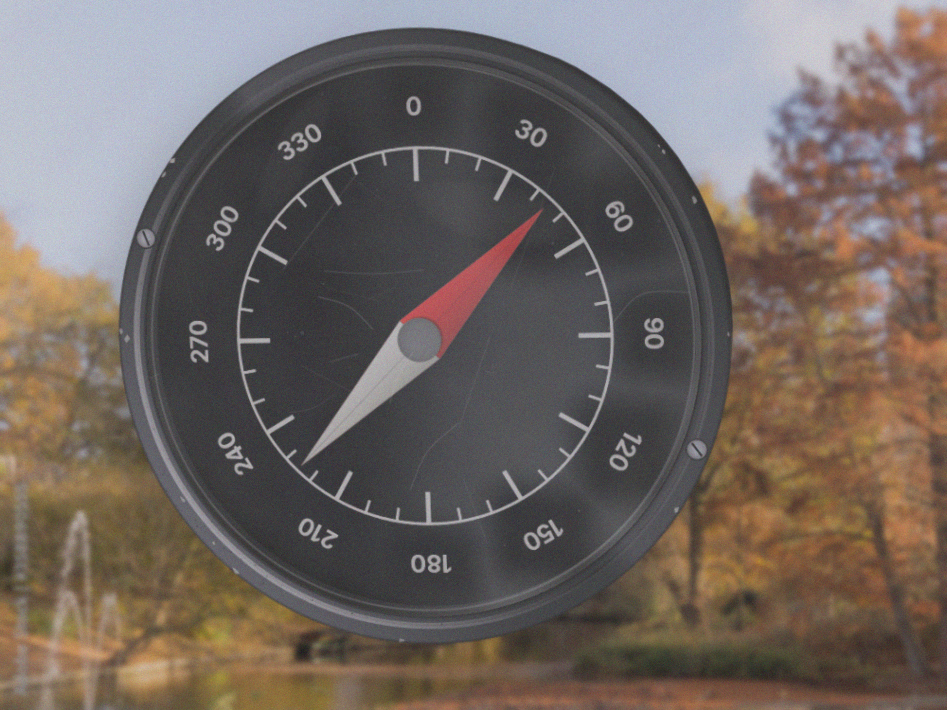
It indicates **45** °
